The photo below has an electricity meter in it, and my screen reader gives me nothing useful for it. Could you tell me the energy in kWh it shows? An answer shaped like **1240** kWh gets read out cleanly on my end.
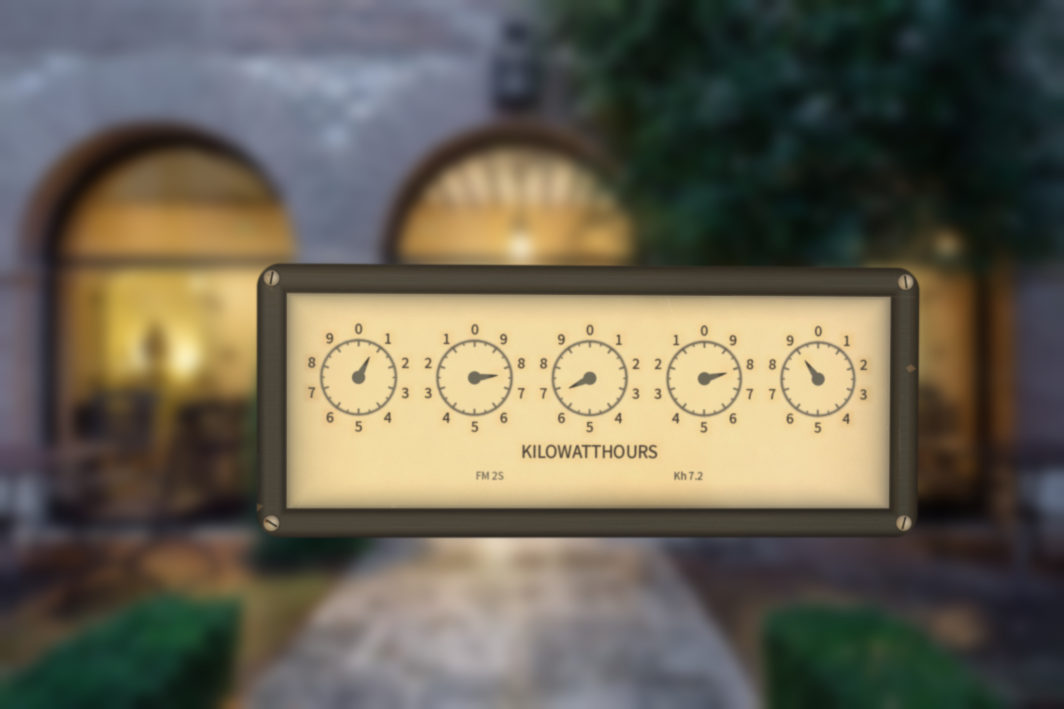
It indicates **7679** kWh
